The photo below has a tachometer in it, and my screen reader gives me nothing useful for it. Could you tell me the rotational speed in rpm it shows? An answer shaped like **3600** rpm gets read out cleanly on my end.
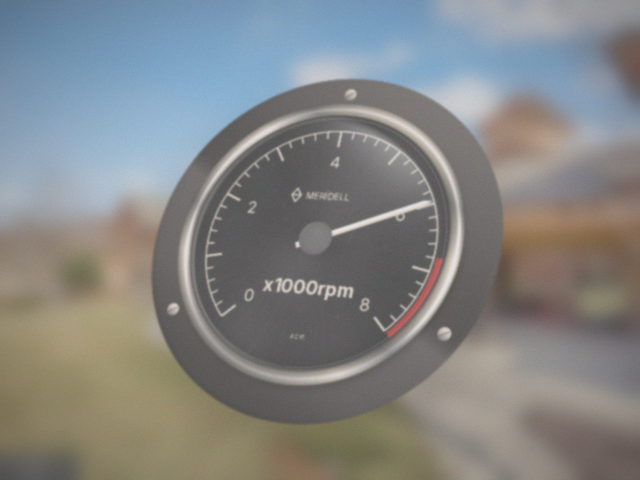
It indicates **6000** rpm
